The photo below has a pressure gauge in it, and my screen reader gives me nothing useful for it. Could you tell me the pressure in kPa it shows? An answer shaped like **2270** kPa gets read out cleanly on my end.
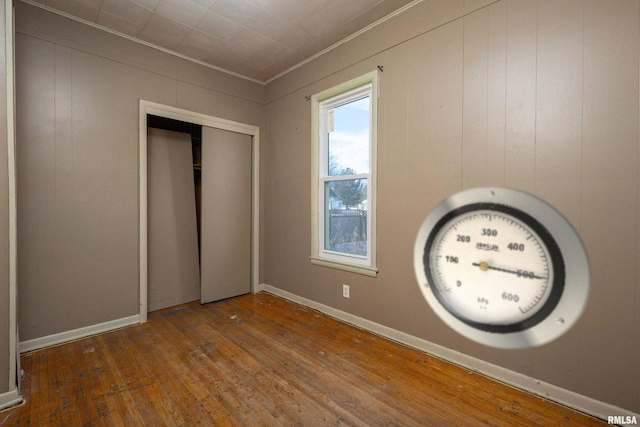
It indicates **500** kPa
